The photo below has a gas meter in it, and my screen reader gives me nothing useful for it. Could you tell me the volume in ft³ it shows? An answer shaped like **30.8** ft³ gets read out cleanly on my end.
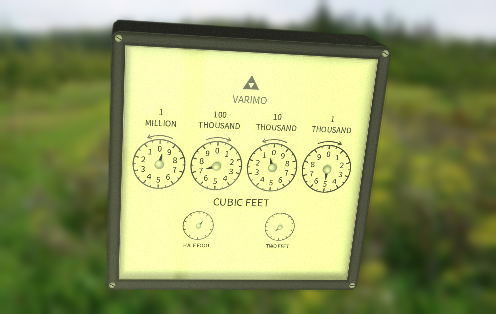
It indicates **970500** ft³
